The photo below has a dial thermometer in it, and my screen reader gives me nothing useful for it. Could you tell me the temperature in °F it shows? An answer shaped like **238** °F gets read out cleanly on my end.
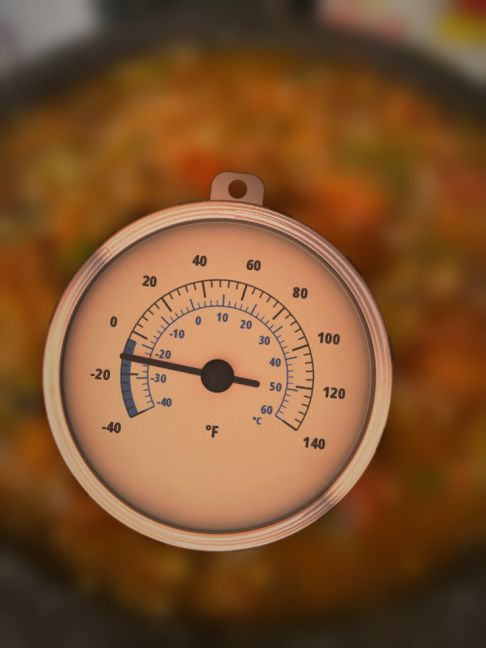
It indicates **-12** °F
